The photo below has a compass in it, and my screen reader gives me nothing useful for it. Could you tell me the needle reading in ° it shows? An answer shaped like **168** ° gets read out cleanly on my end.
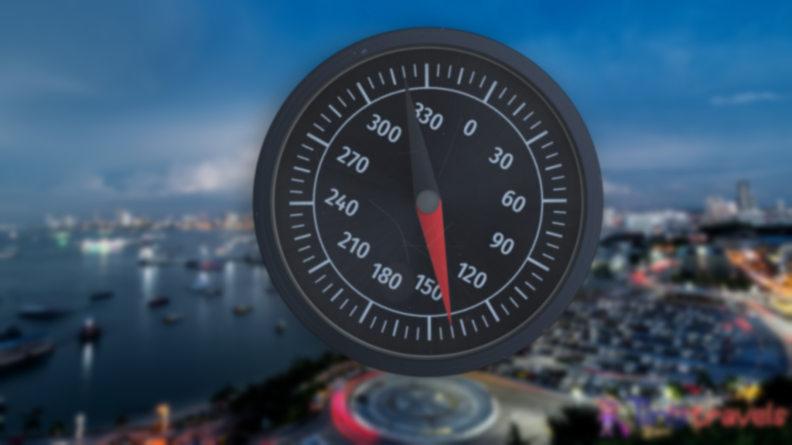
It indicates **140** °
